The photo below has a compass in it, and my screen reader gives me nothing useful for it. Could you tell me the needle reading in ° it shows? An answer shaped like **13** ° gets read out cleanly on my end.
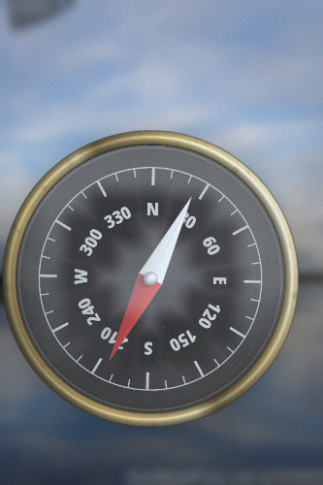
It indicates **205** °
